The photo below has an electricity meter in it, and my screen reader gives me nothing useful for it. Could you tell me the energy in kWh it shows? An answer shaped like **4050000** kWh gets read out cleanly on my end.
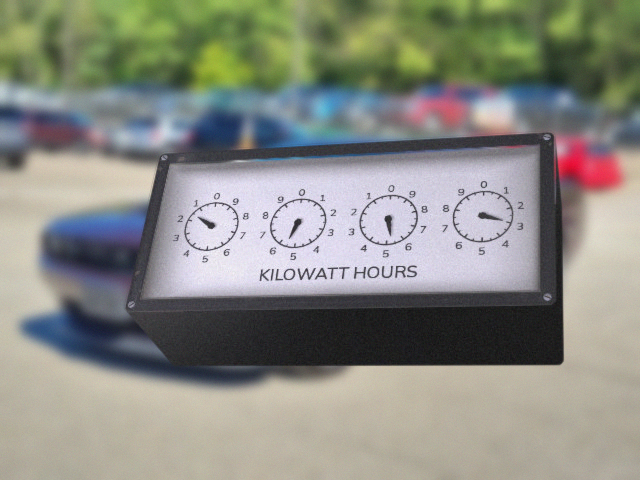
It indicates **1553** kWh
